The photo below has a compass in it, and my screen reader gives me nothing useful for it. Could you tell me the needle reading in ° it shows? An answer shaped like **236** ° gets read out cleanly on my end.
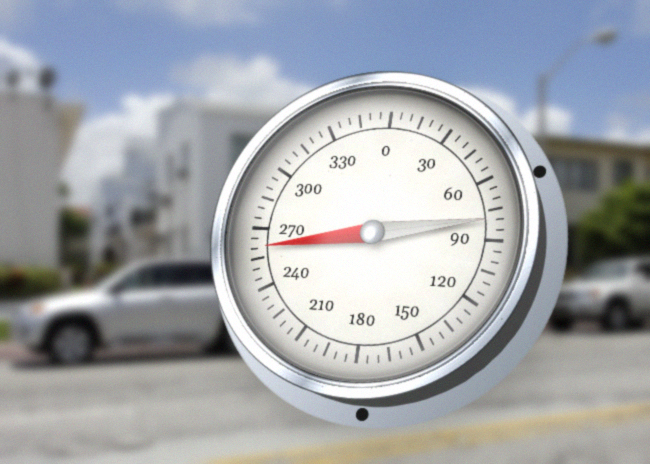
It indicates **260** °
